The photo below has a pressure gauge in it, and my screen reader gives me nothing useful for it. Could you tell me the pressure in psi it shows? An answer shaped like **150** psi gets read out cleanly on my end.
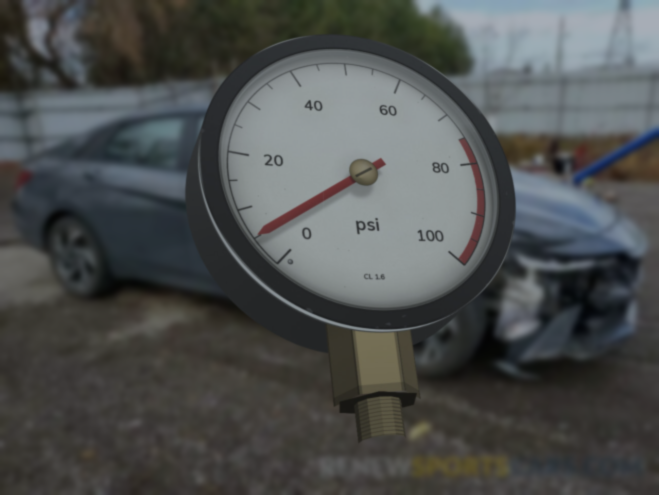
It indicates **5** psi
